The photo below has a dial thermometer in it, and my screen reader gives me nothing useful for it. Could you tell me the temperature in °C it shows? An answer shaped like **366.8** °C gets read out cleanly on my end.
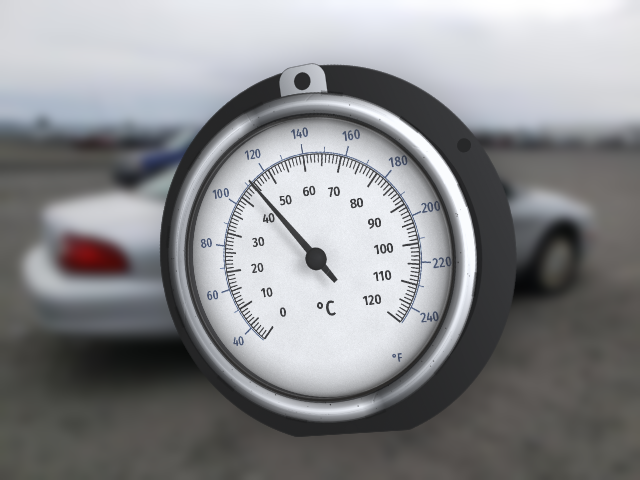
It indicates **45** °C
